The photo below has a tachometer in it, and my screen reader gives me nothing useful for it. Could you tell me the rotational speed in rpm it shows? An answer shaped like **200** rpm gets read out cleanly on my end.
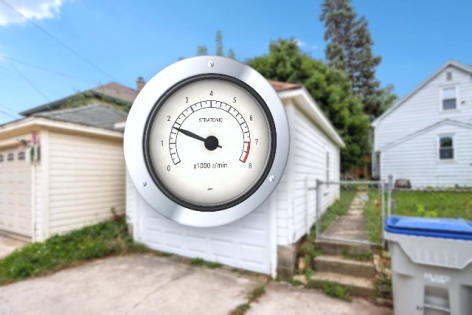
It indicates **1750** rpm
